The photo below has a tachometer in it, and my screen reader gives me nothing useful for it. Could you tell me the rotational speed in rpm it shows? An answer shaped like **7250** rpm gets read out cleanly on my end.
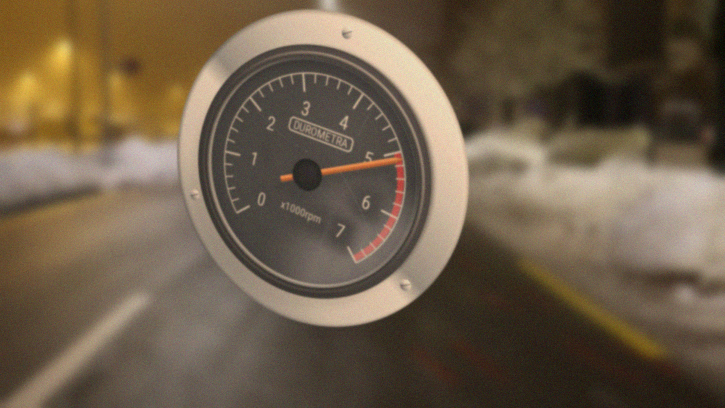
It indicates **5100** rpm
